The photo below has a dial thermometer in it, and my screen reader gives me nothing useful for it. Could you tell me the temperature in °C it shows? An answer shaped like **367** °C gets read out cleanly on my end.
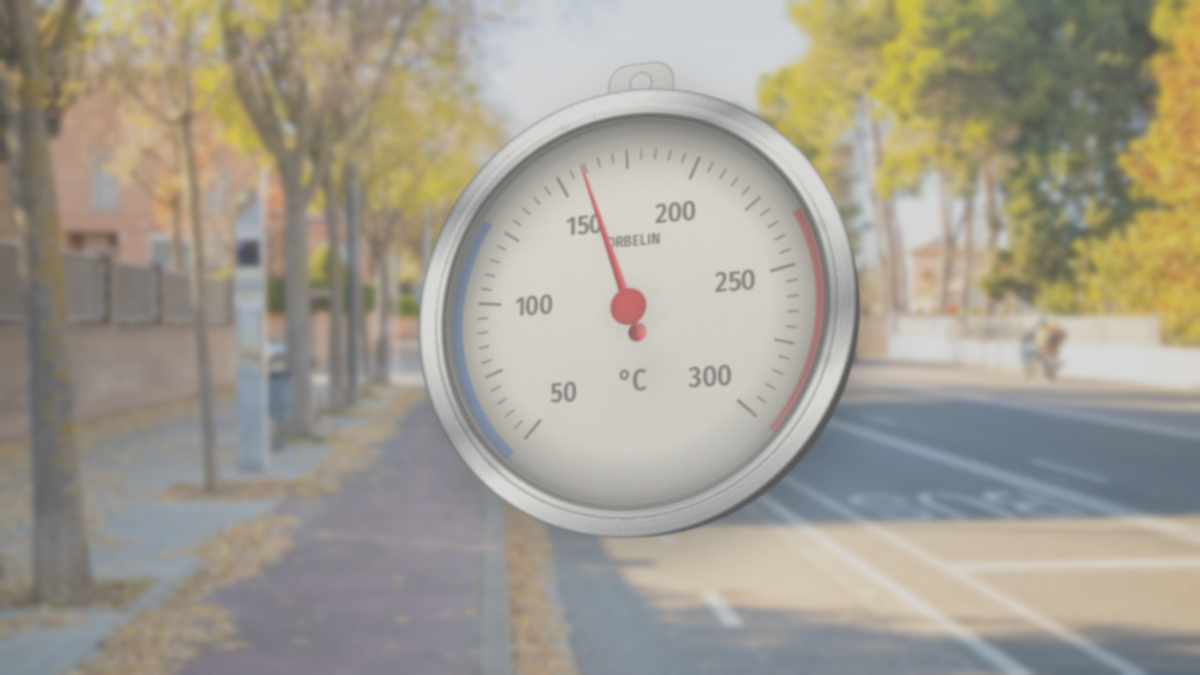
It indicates **160** °C
